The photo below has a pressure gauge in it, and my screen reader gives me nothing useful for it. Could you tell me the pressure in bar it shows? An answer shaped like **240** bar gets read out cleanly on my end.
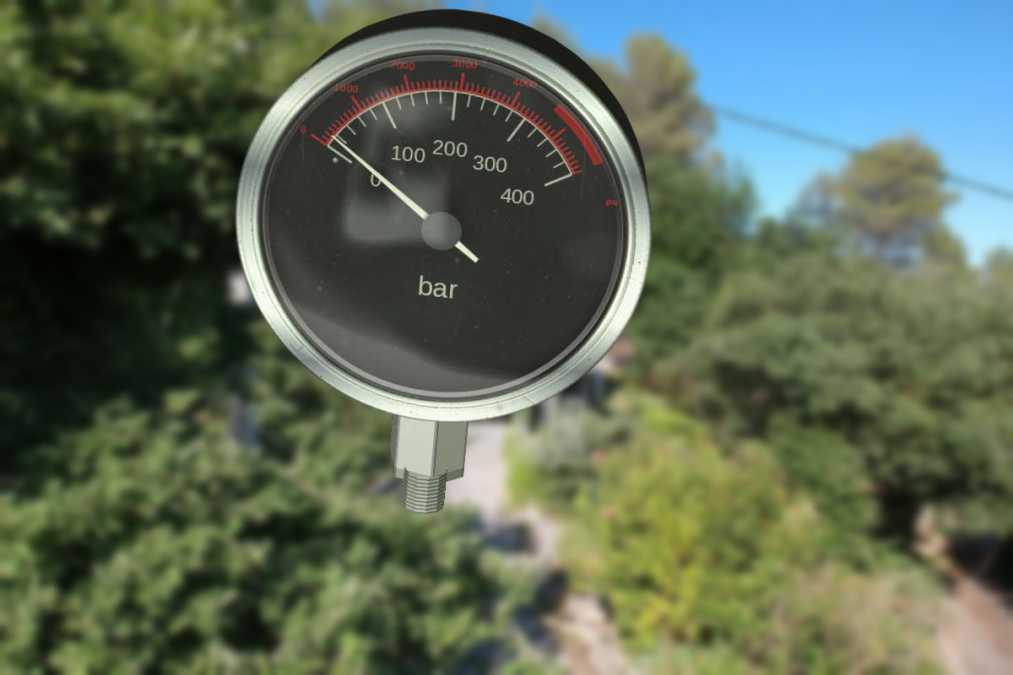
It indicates **20** bar
